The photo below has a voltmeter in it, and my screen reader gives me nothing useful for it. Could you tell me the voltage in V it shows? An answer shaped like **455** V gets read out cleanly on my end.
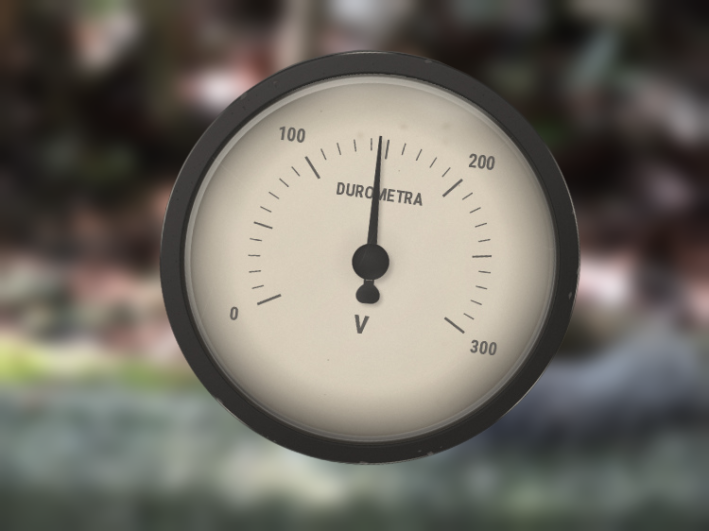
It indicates **145** V
